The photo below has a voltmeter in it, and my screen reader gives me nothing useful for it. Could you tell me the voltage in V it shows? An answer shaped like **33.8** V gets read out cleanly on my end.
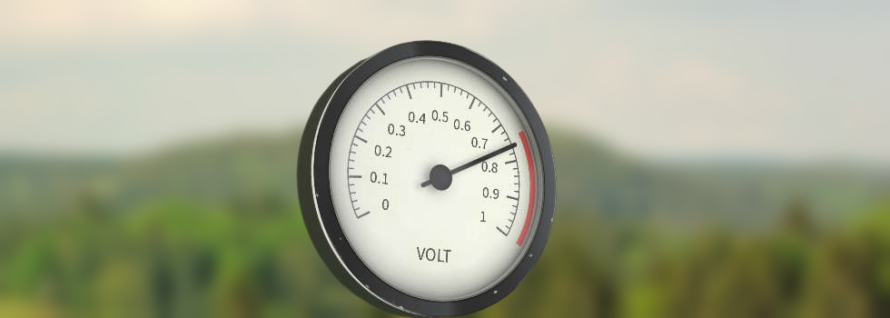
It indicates **0.76** V
